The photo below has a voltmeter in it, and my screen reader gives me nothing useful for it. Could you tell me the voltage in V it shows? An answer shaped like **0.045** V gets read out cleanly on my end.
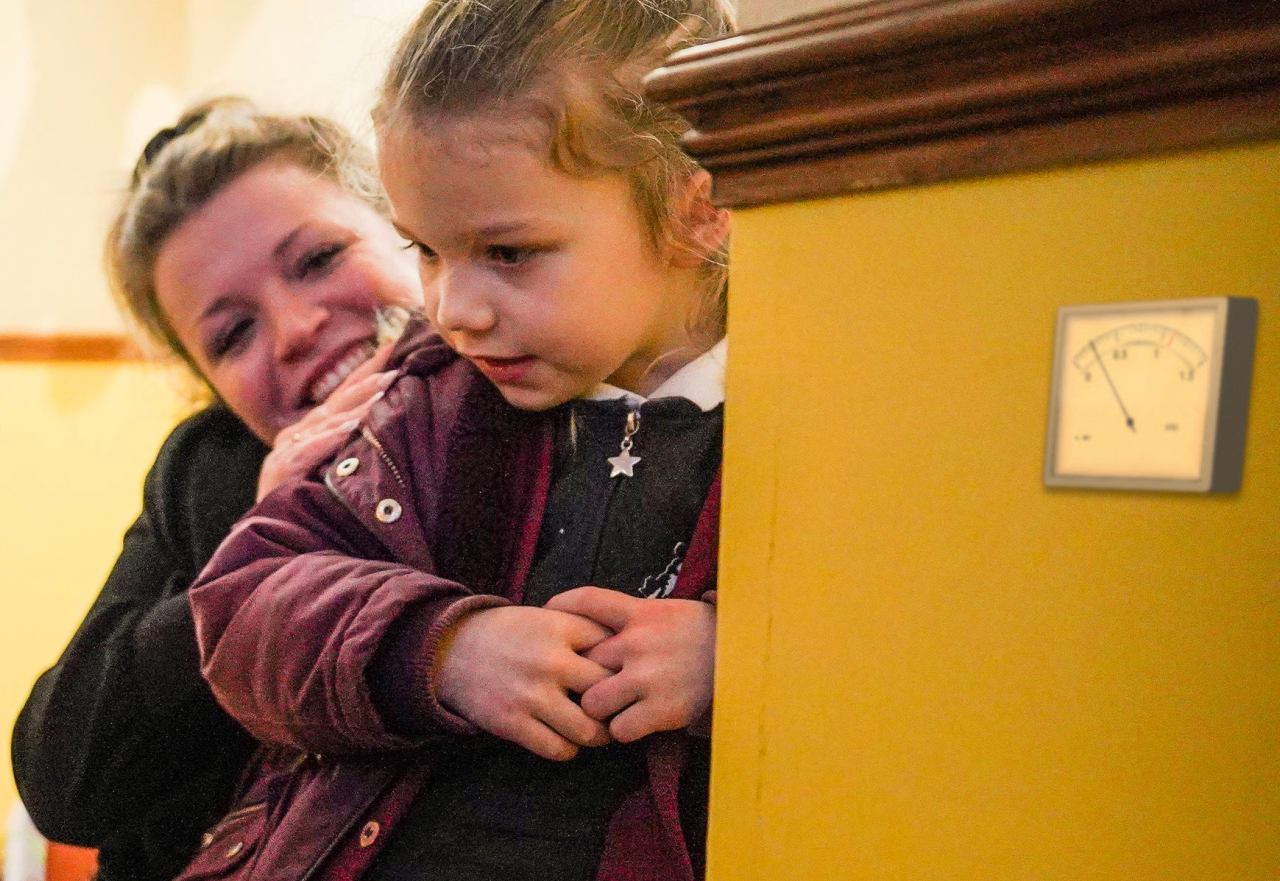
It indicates **0.25** V
